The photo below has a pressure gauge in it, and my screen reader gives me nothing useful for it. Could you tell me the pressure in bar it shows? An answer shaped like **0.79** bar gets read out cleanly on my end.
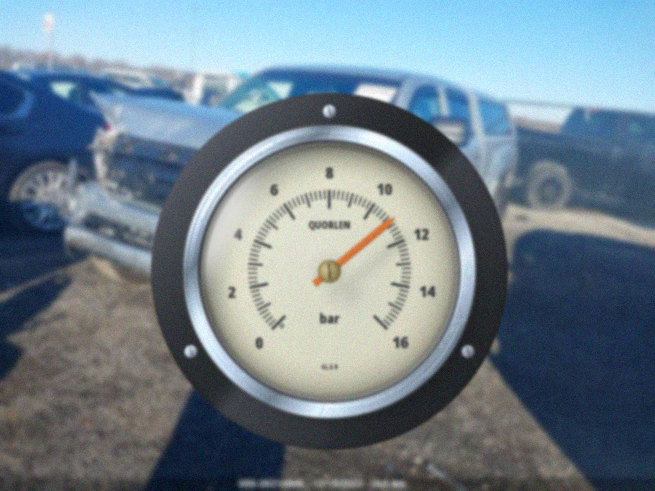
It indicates **11** bar
